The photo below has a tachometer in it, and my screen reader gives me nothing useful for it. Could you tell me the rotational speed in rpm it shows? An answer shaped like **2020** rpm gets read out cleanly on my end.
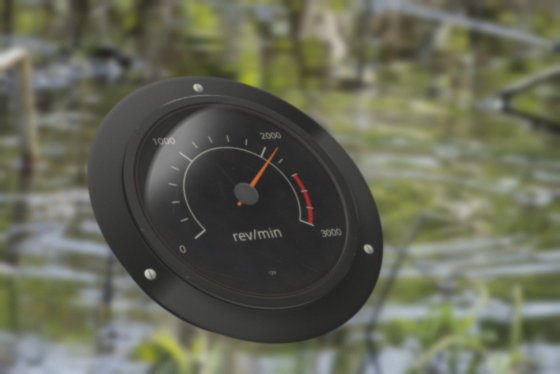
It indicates **2100** rpm
